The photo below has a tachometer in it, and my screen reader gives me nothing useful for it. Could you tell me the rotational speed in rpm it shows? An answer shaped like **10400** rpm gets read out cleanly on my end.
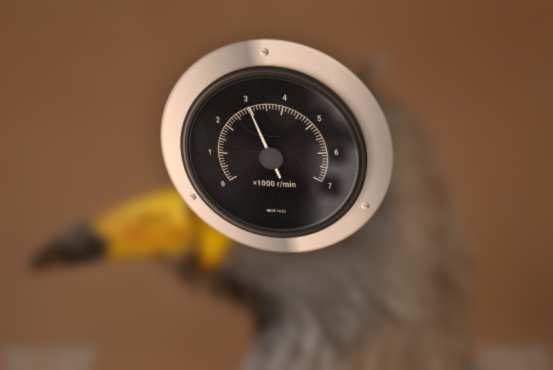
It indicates **3000** rpm
